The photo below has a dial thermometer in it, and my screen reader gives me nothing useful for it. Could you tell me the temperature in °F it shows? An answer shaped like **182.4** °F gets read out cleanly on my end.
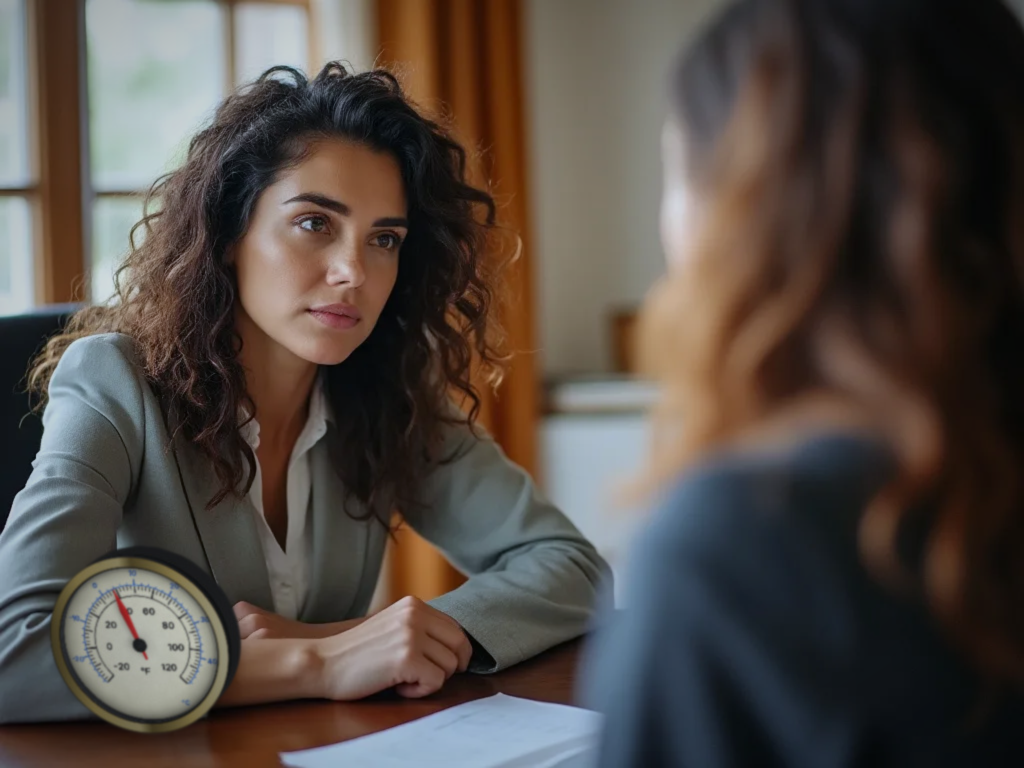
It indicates **40** °F
